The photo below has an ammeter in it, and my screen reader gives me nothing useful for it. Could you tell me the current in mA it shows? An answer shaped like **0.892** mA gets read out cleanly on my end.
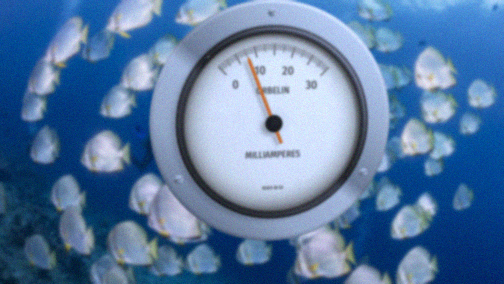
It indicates **7.5** mA
